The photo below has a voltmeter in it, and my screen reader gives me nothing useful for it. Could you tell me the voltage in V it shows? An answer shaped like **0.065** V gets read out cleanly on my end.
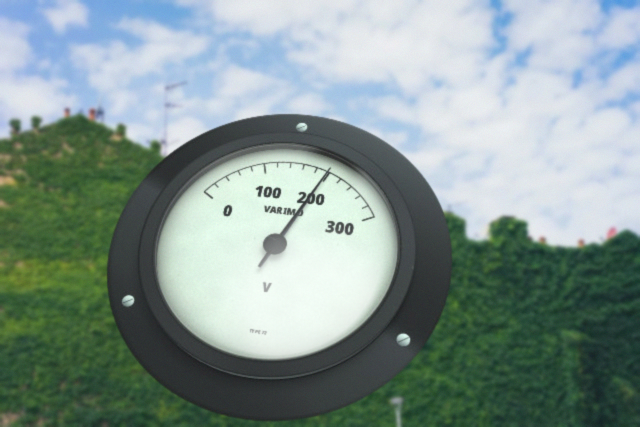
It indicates **200** V
